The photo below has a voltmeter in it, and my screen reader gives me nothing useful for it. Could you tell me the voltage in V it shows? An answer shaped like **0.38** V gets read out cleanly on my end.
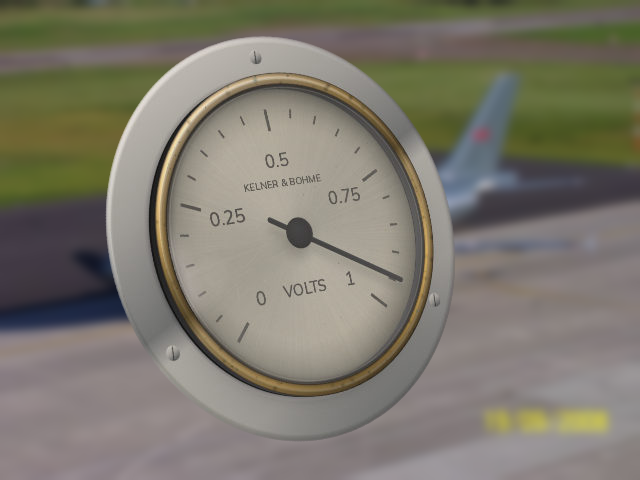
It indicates **0.95** V
